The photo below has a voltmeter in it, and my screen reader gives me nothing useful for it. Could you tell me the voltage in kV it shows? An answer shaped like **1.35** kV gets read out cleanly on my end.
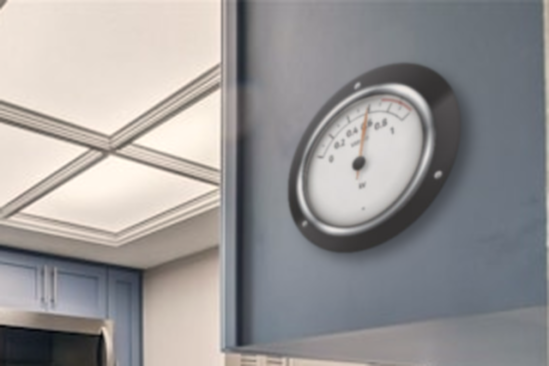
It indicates **0.6** kV
